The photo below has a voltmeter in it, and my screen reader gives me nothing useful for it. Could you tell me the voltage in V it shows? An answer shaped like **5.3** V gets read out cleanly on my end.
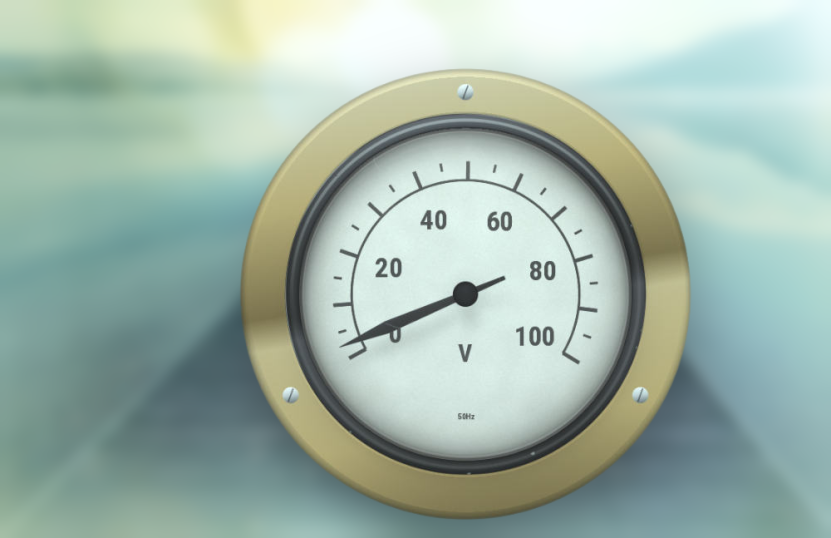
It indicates **2.5** V
